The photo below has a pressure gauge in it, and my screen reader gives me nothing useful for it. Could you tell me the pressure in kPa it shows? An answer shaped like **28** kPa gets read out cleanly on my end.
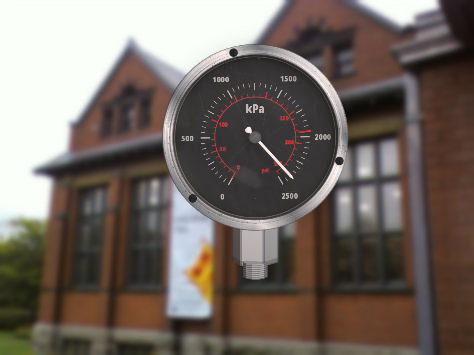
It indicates **2400** kPa
